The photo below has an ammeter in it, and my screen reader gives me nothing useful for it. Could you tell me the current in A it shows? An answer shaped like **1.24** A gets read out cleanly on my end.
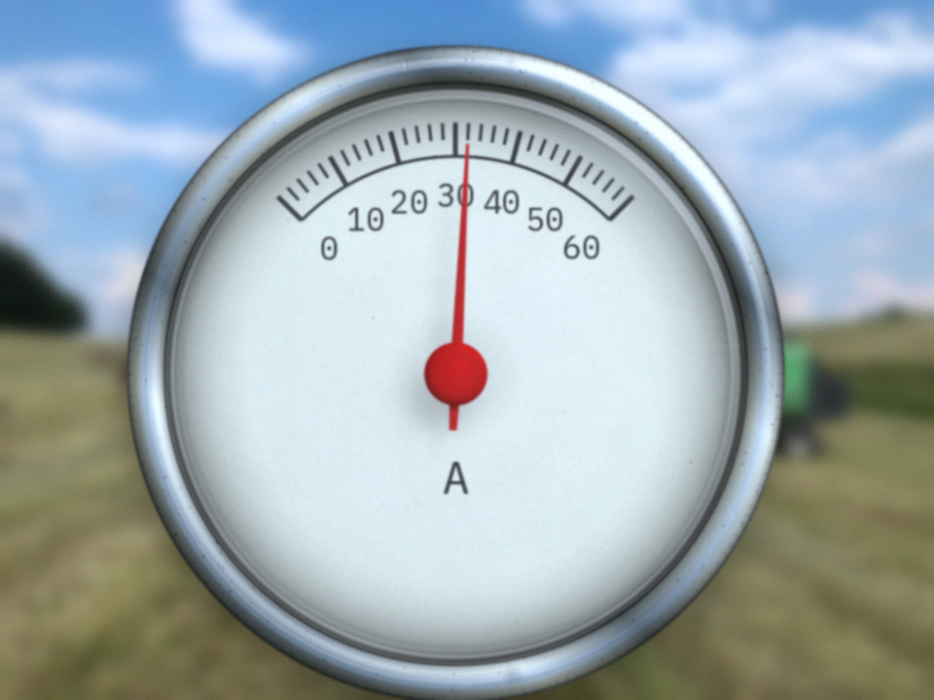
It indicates **32** A
